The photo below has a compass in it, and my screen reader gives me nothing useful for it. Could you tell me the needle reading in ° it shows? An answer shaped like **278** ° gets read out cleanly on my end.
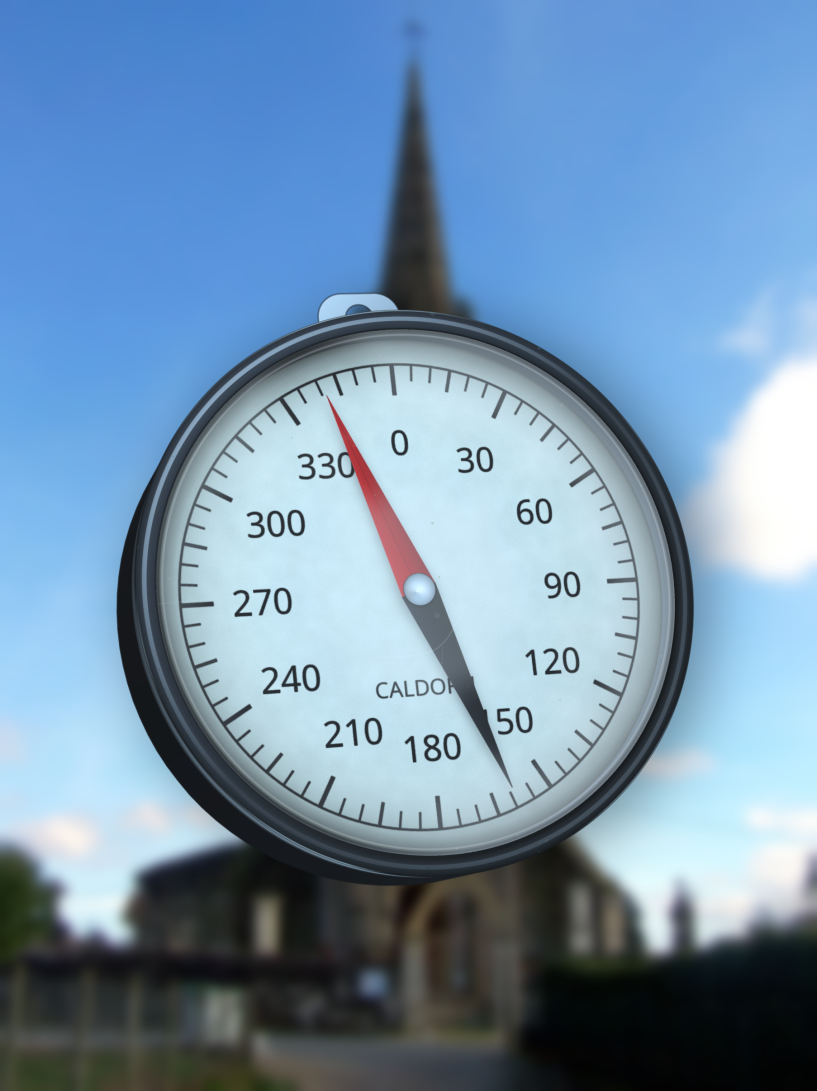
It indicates **340** °
